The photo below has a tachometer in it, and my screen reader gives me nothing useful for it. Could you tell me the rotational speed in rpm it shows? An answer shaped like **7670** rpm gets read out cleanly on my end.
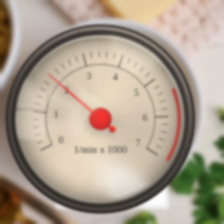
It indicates **2000** rpm
